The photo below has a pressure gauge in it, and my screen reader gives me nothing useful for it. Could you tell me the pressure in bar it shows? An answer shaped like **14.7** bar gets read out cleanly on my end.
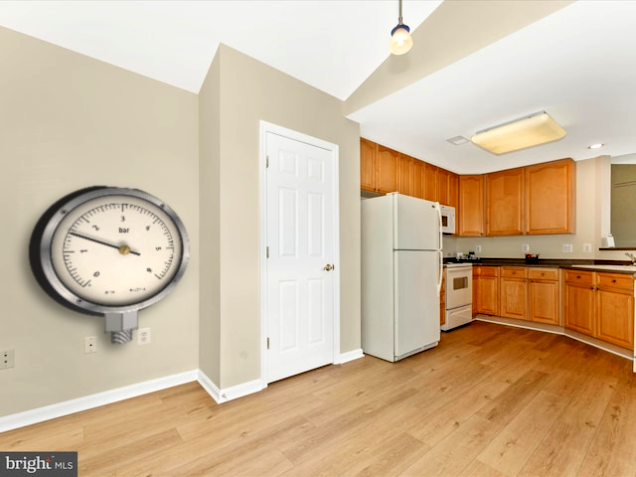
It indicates **1.5** bar
